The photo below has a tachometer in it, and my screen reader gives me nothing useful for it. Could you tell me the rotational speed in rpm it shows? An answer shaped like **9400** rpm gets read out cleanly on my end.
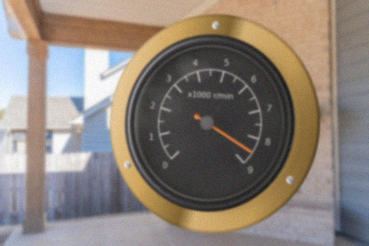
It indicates **8500** rpm
